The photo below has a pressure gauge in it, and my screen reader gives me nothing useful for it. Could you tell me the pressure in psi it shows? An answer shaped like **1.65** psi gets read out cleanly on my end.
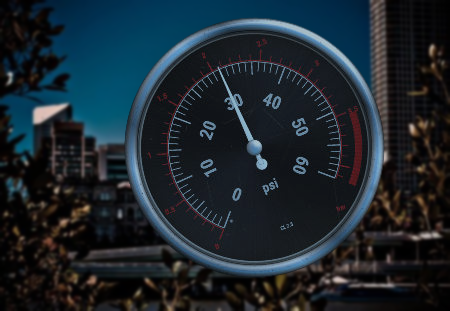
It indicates **30** psi
